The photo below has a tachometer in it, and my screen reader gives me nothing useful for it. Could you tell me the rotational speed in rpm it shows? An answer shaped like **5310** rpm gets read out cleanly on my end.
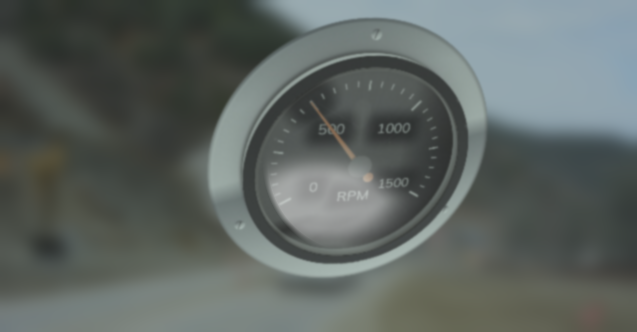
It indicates **500** rpm
